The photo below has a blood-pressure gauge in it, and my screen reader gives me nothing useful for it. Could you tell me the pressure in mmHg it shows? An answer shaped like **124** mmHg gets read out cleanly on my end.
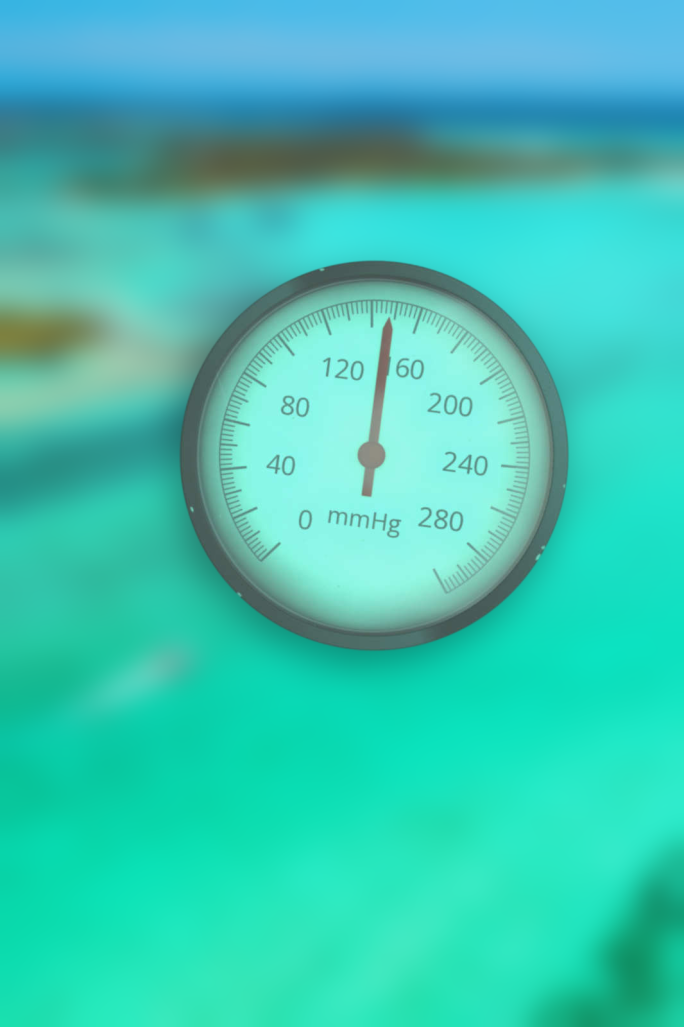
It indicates **148** mmHg
